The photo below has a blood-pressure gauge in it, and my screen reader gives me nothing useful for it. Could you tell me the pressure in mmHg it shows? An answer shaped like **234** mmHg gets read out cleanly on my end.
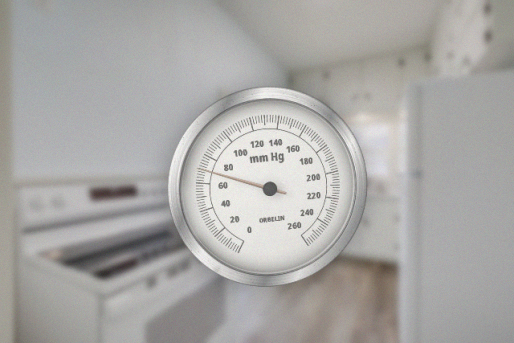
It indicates **70** mmHg
